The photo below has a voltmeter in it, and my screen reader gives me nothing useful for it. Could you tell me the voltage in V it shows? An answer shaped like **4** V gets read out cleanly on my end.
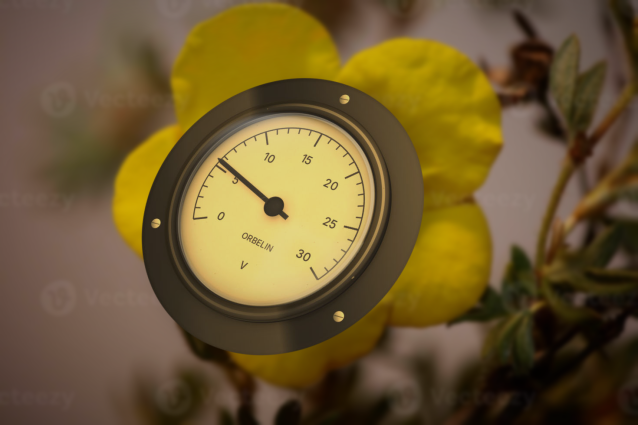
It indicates **5.5** V
